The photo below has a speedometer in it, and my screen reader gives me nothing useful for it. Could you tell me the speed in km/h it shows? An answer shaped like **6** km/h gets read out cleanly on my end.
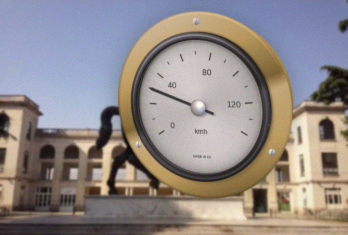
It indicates **30** km/h
